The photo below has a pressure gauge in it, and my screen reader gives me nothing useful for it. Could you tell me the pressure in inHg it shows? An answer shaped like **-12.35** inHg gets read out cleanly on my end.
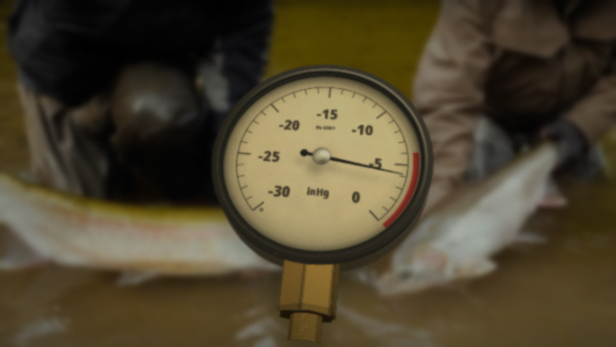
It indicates **-4** inHg
